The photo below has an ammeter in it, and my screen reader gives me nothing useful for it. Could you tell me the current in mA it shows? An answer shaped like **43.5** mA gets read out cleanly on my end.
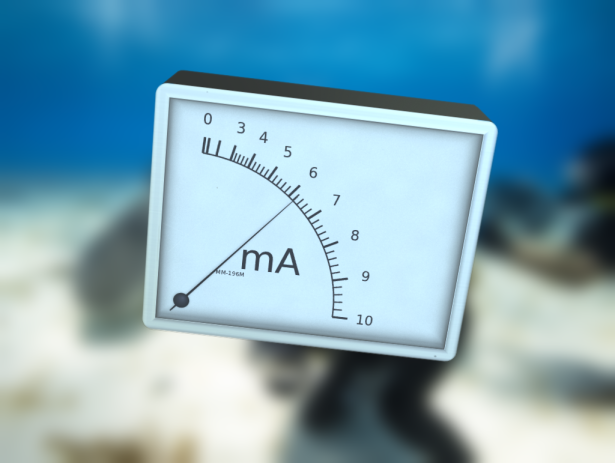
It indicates **6.2** mA
